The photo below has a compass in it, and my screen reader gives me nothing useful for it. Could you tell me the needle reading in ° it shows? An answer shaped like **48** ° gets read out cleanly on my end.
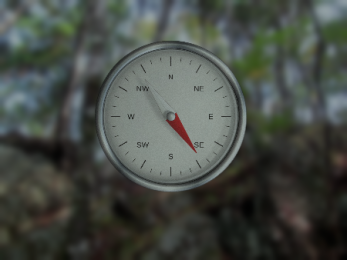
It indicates **145** °
